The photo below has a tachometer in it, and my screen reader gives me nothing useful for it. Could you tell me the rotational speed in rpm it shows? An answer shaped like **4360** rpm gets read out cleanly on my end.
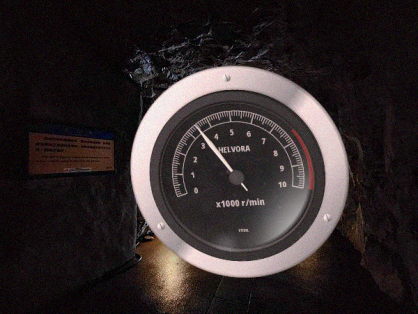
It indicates **3500** rpm
